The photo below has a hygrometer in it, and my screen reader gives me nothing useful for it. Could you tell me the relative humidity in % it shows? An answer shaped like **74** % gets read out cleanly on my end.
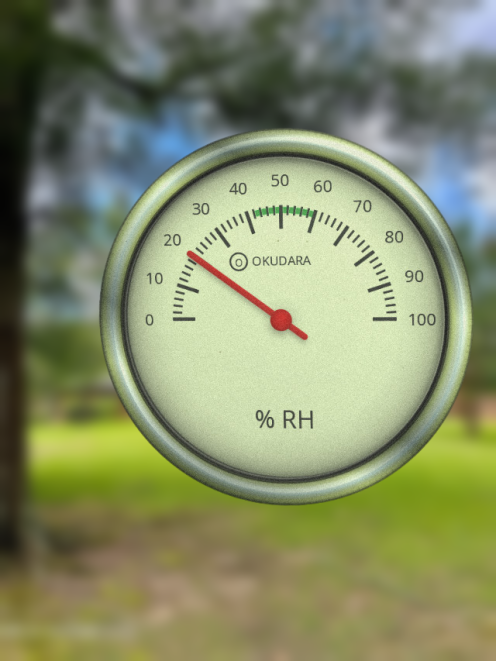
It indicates **20** %
